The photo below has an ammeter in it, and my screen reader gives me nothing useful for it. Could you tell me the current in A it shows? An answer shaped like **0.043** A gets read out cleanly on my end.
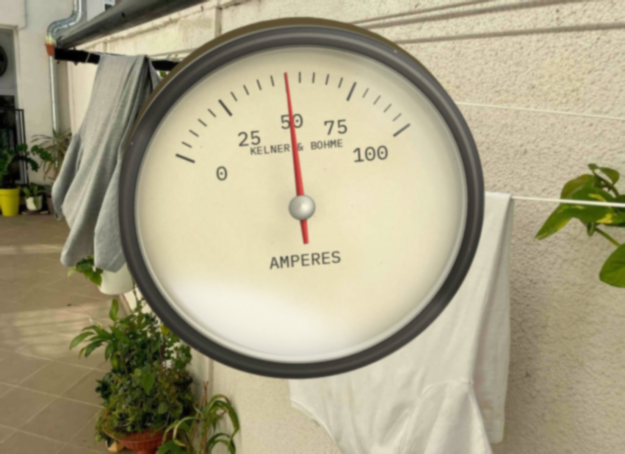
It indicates **50** A
